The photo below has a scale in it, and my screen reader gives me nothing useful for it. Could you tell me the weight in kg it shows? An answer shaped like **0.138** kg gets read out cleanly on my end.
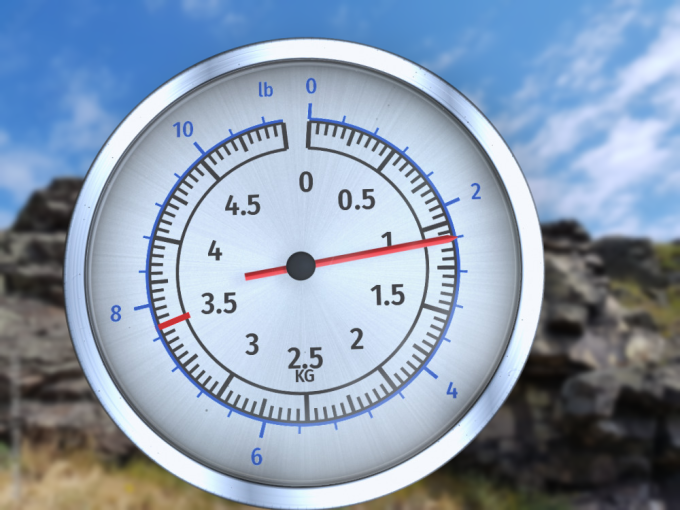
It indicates **1.1** kg
